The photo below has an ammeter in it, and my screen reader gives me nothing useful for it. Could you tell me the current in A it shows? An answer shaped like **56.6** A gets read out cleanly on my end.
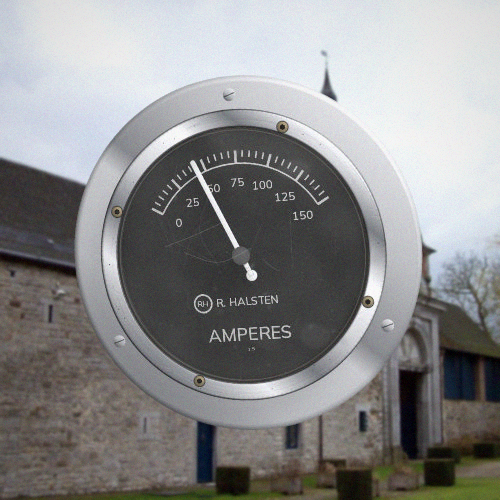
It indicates **45** A
